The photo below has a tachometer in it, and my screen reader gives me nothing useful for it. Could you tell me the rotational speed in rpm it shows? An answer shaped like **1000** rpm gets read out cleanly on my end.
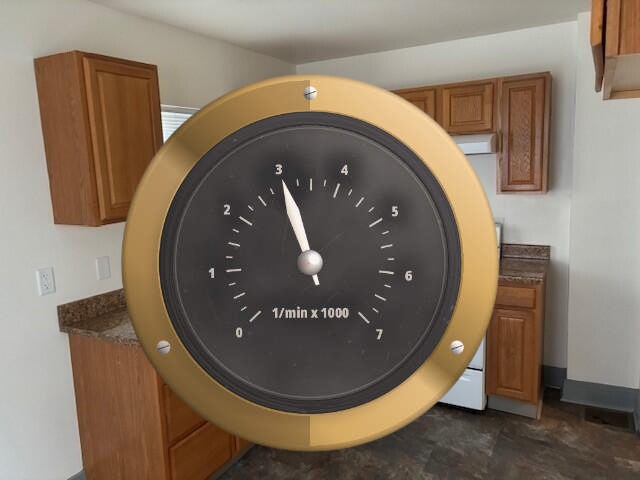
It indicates **3000** rpm
